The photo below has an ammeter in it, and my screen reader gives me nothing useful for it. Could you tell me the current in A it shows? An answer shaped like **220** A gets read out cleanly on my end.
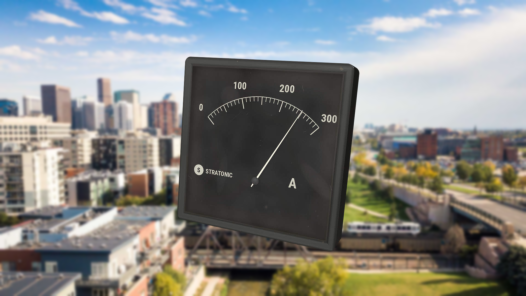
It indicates **250** A
